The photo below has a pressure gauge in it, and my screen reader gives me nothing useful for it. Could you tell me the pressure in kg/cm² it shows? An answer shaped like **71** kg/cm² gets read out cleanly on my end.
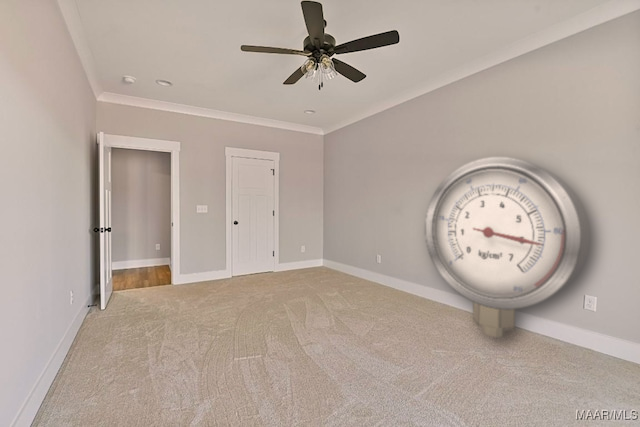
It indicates **6** kg/cm²
